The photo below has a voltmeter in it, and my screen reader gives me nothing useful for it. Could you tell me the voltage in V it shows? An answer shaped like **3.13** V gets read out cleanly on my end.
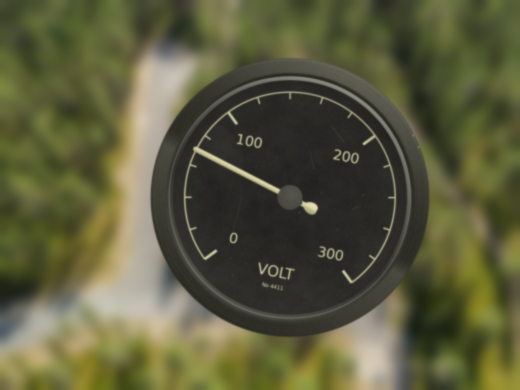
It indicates **70** V
